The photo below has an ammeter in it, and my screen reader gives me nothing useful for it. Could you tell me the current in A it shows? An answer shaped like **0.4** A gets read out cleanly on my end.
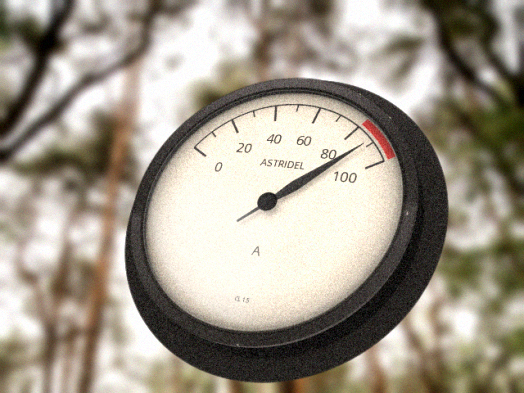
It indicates **90** A
